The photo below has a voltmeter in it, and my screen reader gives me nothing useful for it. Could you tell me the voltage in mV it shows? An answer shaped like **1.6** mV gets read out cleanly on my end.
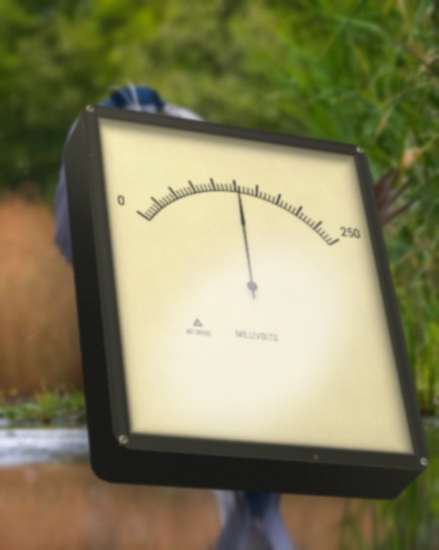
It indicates **125** mV
